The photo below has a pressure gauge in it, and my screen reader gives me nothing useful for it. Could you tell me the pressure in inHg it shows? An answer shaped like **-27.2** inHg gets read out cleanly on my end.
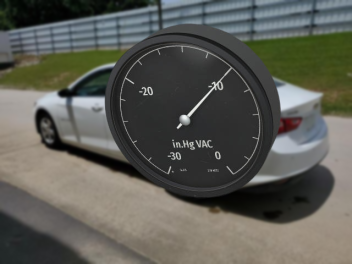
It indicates **-10** inHg
